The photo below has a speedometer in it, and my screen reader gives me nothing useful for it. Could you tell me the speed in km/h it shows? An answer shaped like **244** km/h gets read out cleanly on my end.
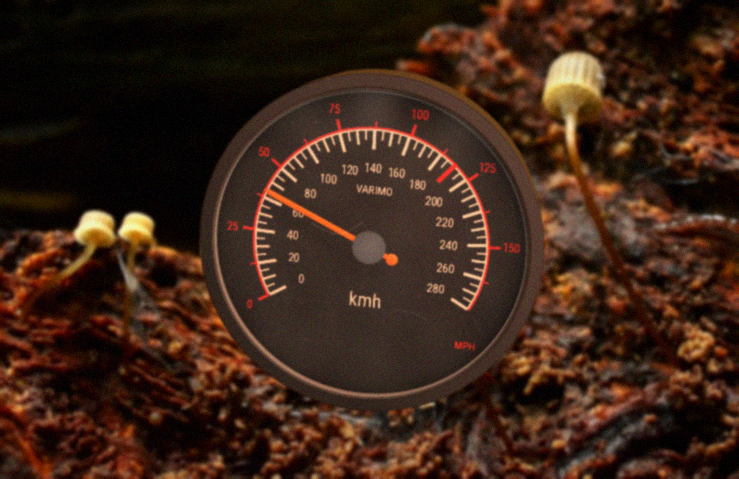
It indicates **65** km/h
